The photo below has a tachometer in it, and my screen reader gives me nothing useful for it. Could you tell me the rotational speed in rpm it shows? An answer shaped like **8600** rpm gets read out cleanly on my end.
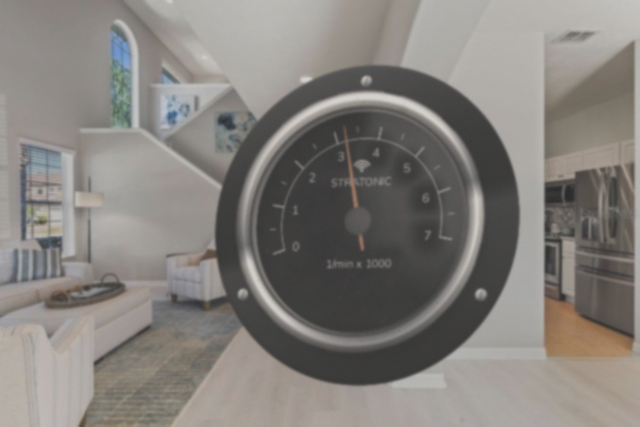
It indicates **3250** rpm
